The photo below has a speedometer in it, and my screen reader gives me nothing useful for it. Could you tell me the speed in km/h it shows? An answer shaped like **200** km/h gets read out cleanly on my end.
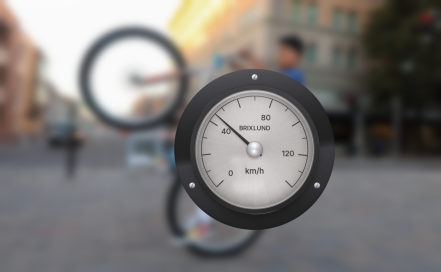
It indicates **45** km/h
